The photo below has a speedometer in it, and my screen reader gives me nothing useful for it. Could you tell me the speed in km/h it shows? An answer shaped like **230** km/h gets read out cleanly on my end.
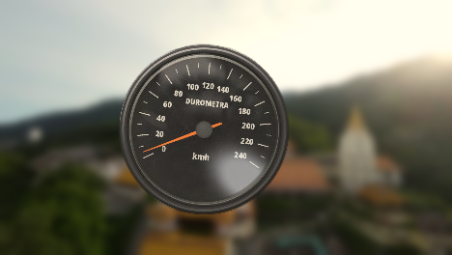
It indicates **5** km/h
